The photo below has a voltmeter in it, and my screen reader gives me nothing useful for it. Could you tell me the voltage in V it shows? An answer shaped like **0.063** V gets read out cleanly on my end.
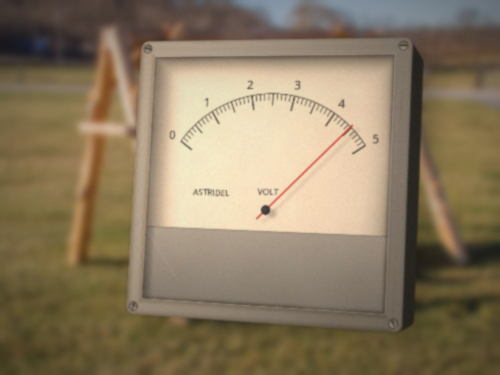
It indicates **4.5** V
